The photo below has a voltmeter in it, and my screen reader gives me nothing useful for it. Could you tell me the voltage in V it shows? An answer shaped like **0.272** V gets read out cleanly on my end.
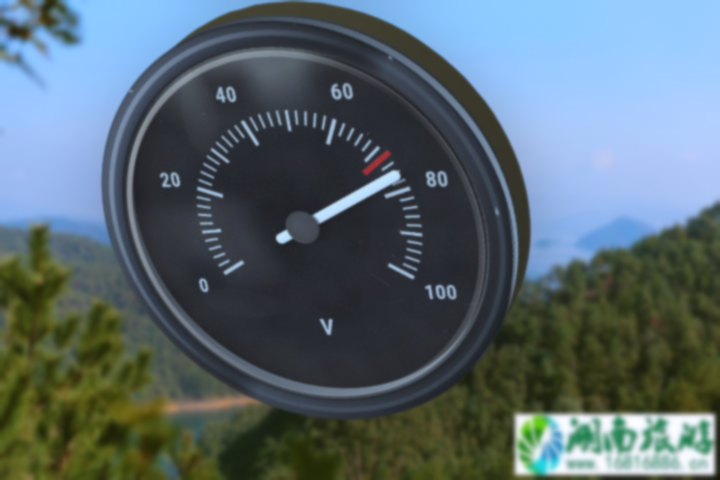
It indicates **76** V
